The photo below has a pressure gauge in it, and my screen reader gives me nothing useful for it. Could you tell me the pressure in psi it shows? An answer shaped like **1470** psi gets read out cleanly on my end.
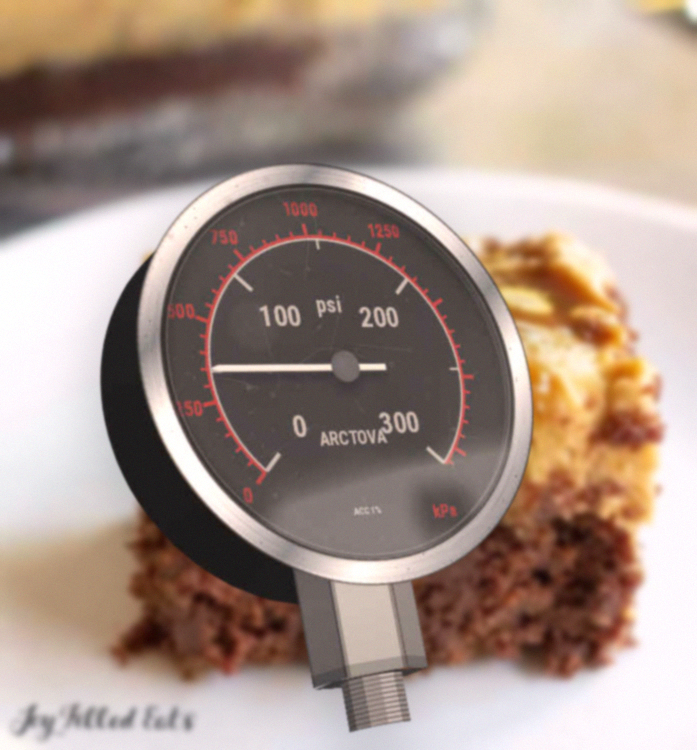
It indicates **50** psi
